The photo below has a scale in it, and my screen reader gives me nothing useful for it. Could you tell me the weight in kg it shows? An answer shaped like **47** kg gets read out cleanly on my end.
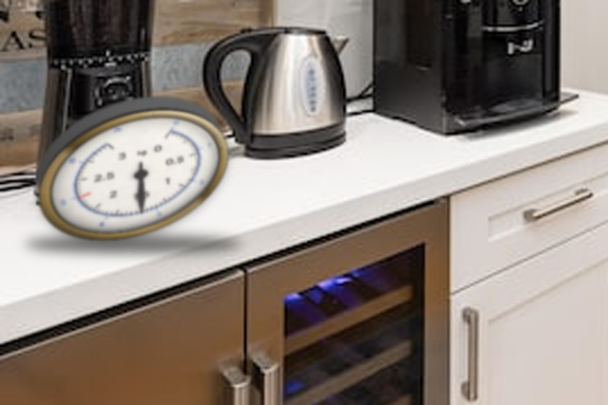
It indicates **1.5** kg
